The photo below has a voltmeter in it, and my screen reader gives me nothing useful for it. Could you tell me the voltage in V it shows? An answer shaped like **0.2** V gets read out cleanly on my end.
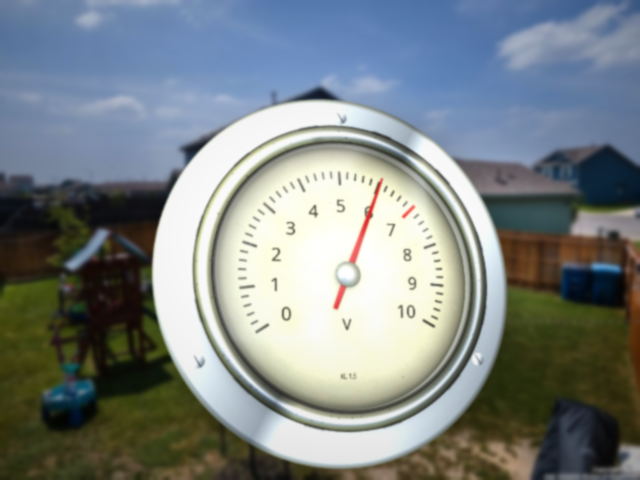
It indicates **6** V
